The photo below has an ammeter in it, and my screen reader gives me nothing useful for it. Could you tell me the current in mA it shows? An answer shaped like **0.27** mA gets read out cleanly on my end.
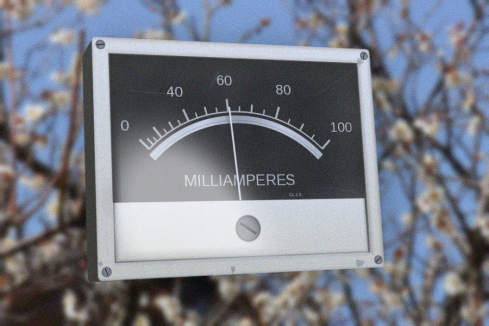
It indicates **60** mA
